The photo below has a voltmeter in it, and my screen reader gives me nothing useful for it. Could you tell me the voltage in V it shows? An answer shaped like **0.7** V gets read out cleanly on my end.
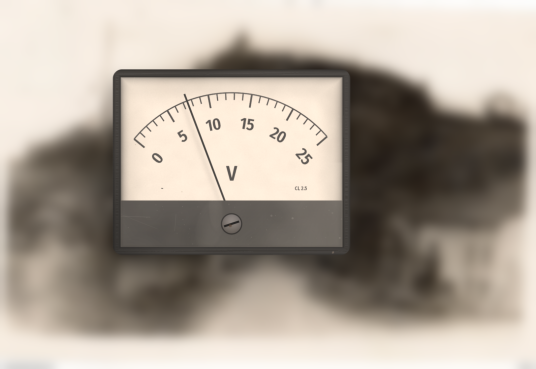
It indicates **7.5** V
